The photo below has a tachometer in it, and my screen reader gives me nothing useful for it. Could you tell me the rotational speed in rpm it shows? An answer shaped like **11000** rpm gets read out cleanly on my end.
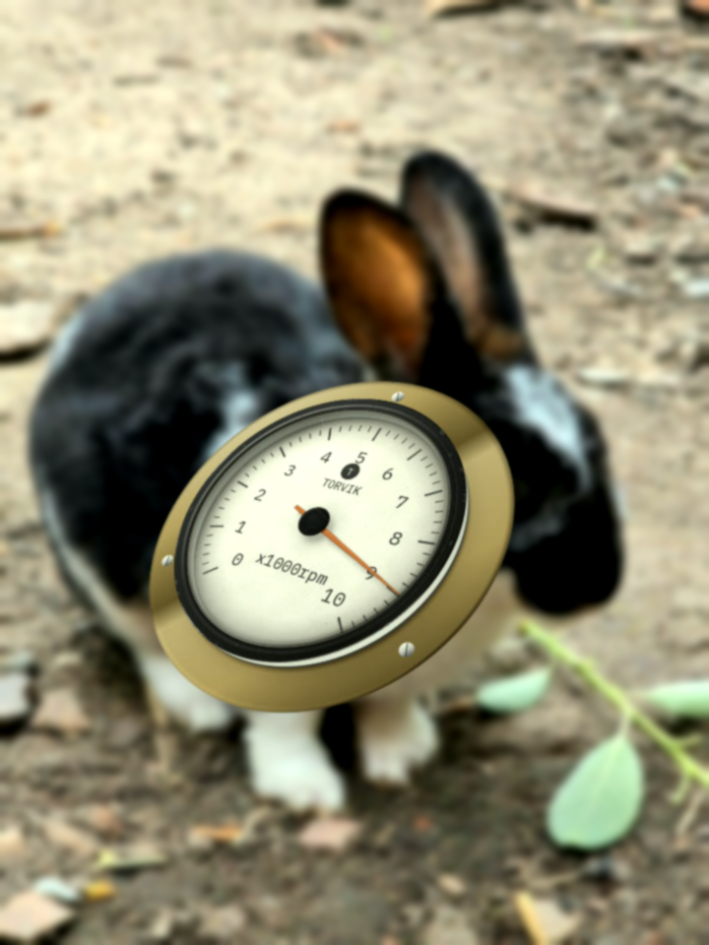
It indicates **9000** rpm
